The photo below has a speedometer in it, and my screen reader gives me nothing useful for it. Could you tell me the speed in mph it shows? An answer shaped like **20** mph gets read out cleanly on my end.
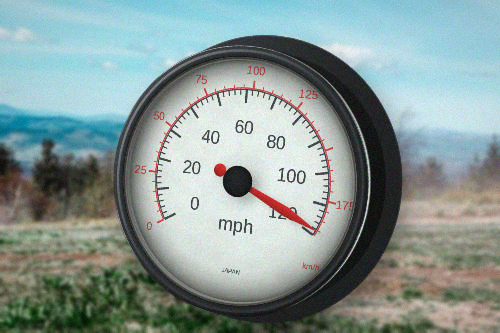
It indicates **118** mph
